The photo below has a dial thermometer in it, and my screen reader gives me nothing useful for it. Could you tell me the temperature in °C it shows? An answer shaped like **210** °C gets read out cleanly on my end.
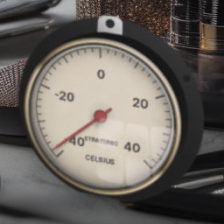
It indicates **-38** °C
